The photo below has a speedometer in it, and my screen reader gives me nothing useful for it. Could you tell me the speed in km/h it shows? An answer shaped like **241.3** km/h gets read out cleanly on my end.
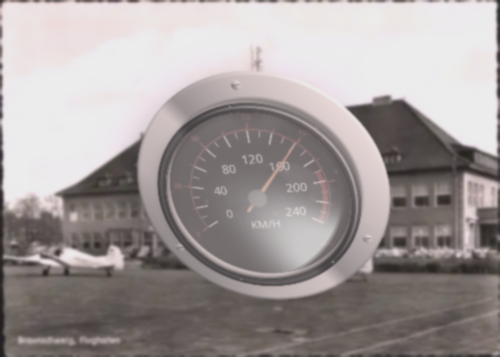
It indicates **160** km/h
